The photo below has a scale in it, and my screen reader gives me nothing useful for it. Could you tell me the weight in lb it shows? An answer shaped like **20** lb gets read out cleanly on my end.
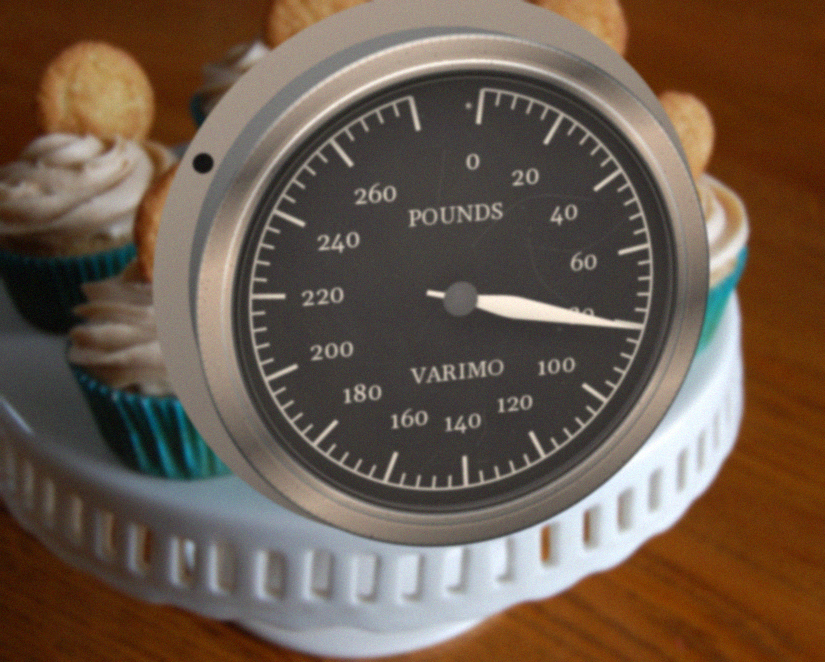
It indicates **80** lb
